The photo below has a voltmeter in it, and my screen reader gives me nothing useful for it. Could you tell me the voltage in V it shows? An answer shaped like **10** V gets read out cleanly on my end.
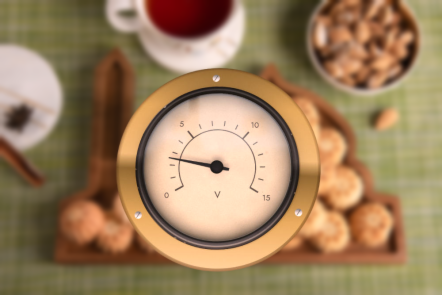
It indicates **2.5** V
